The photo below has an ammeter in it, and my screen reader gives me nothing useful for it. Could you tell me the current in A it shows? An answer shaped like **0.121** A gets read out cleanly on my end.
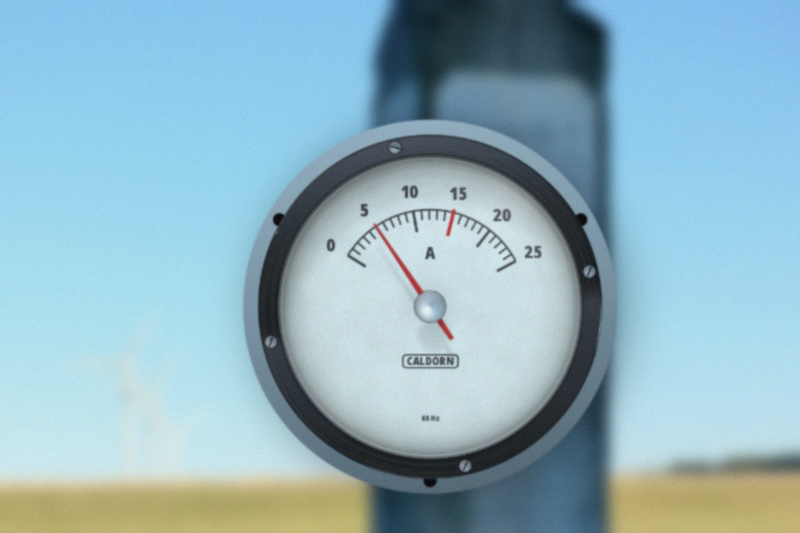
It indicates **5** A
